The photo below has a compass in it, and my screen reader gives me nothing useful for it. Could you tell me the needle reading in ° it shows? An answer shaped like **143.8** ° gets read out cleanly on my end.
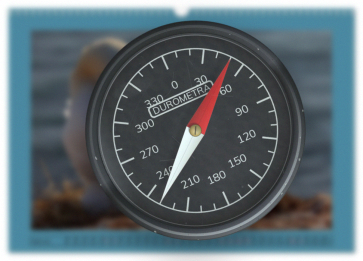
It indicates **50** °
